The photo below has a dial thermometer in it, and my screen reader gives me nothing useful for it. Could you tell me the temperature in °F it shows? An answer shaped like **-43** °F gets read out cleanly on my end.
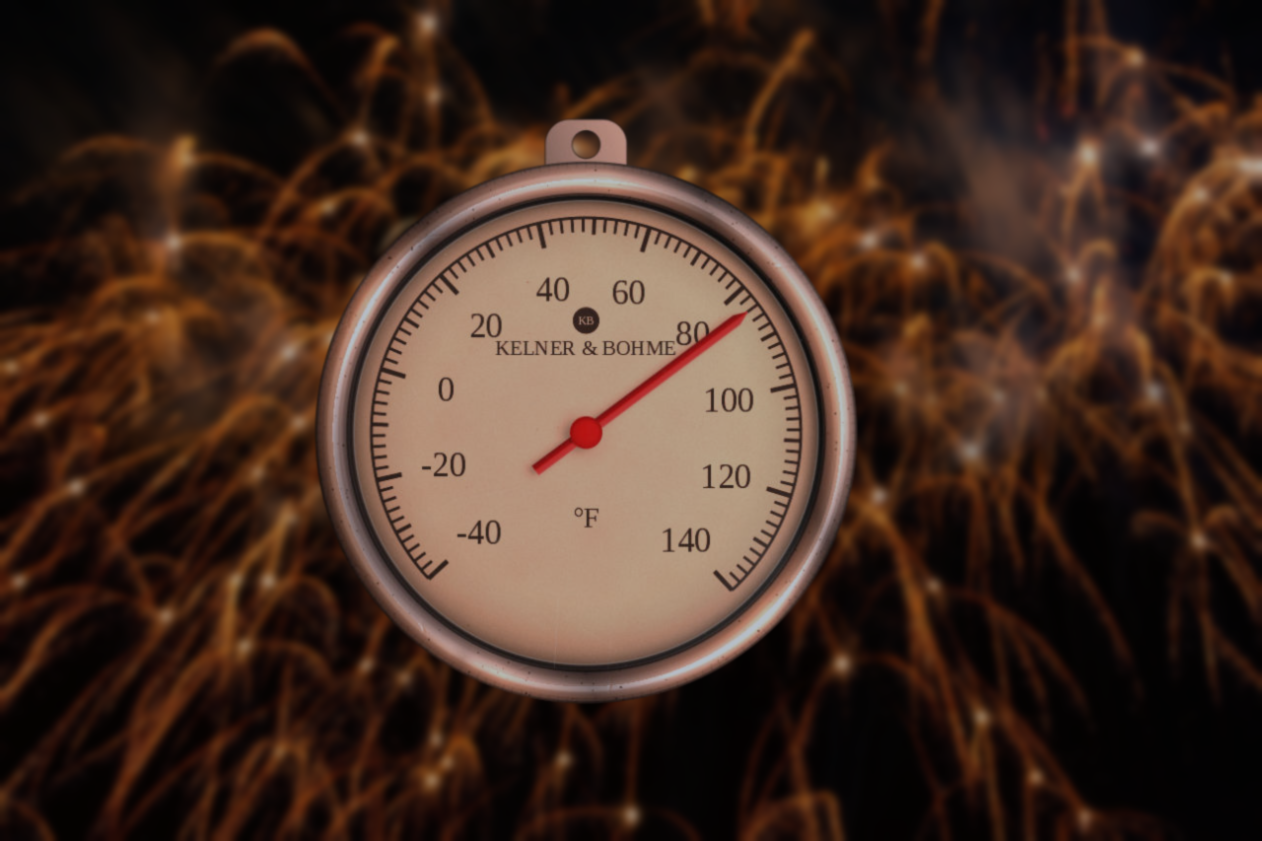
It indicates **84** °F
